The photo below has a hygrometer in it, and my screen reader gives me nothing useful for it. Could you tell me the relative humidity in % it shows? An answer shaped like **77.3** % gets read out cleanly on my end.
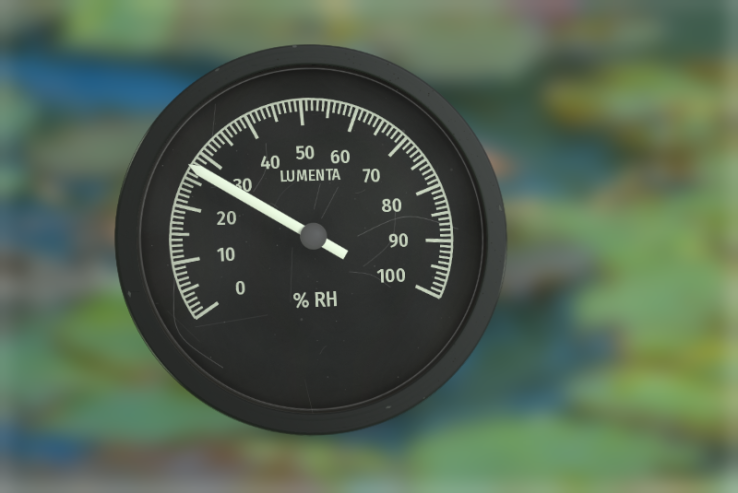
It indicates **27** %
